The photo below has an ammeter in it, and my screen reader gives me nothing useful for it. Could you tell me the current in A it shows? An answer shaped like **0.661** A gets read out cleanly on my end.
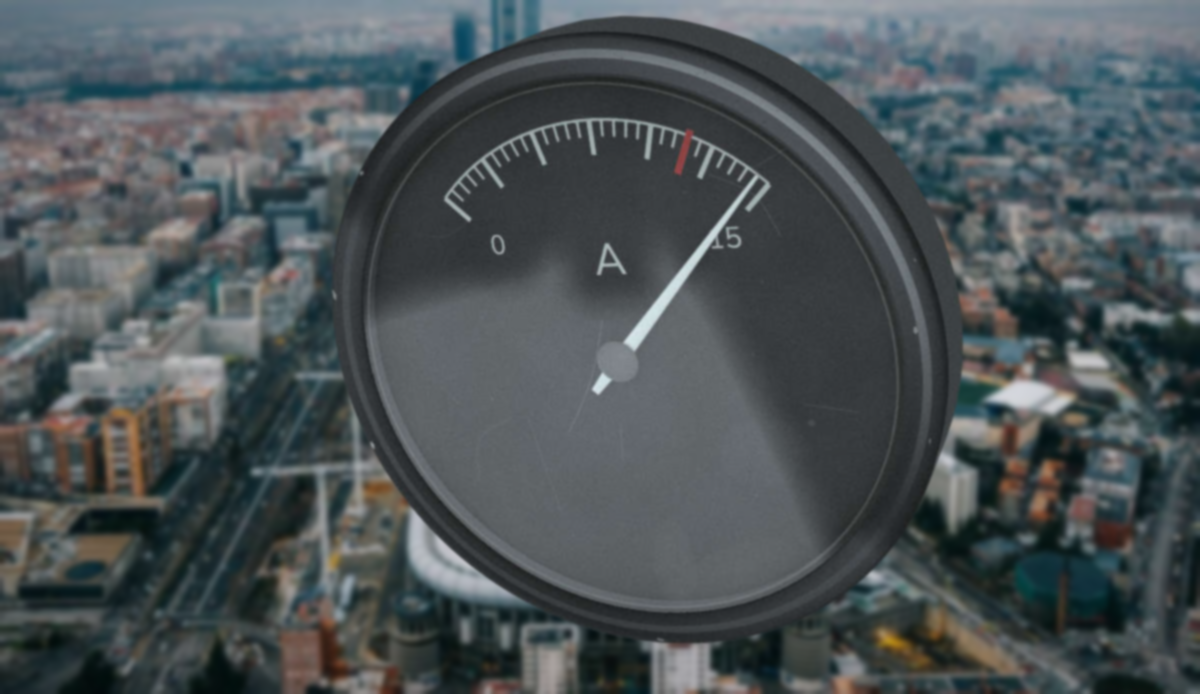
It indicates **14.5** A
